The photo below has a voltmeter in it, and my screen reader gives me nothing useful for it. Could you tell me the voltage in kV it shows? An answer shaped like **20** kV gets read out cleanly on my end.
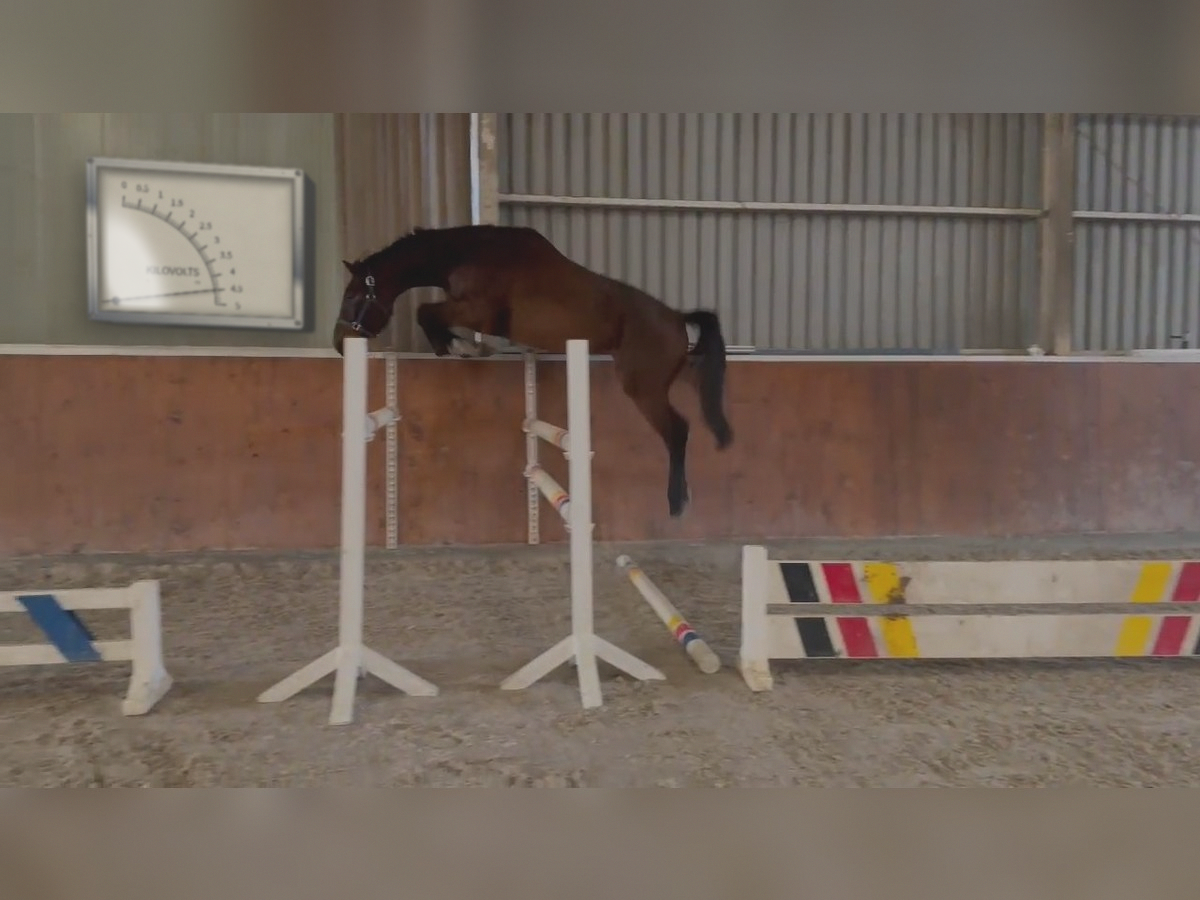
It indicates **4.5** kV
